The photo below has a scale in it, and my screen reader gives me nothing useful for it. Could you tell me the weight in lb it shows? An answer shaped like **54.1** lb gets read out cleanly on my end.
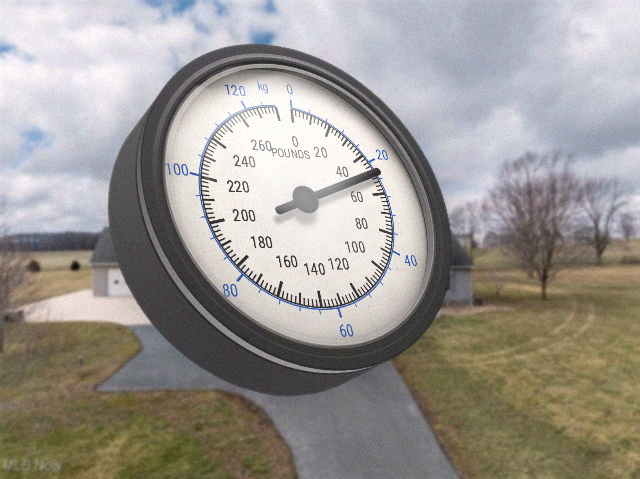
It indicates **50** lb
